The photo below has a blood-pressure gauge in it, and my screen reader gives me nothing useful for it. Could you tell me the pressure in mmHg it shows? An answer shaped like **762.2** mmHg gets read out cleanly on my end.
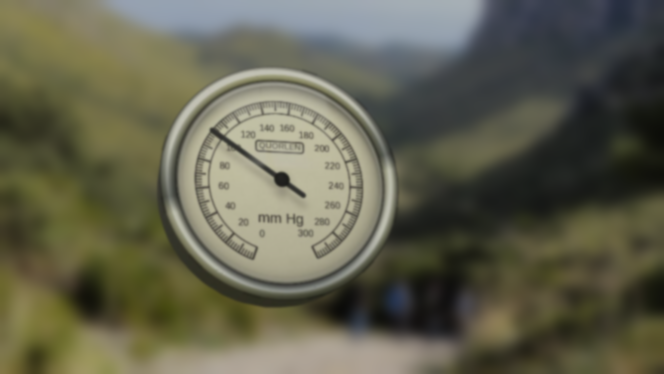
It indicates **100** mmHg
